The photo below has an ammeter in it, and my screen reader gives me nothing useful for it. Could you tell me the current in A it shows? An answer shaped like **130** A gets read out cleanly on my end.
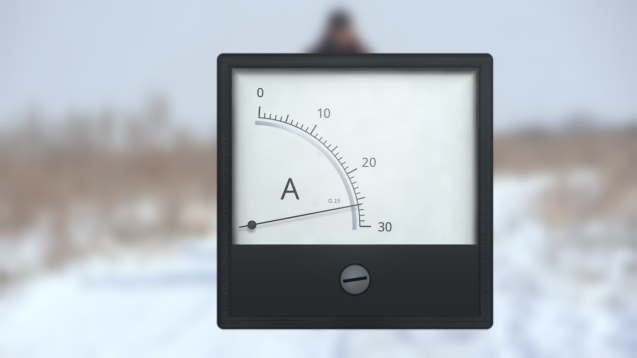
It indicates **26** A
